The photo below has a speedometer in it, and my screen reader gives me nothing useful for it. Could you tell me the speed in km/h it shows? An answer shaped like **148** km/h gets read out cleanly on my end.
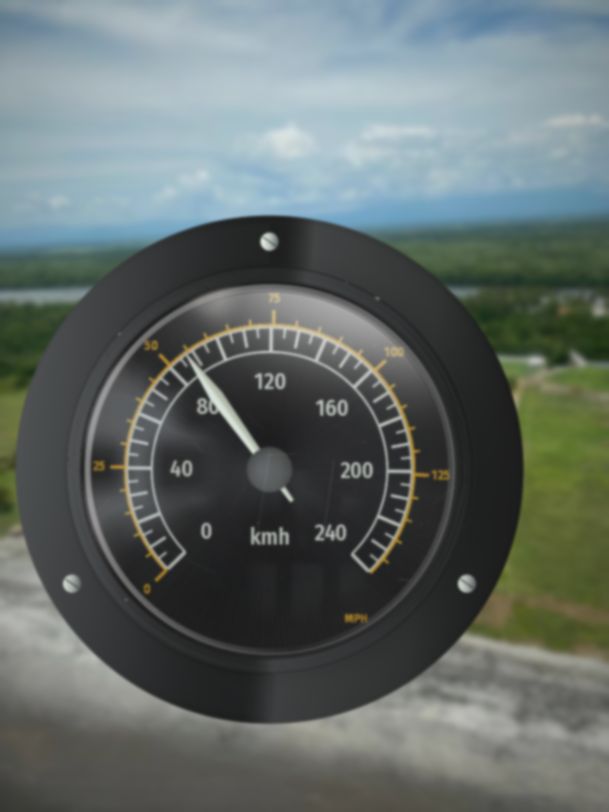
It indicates **87.5** km/h
